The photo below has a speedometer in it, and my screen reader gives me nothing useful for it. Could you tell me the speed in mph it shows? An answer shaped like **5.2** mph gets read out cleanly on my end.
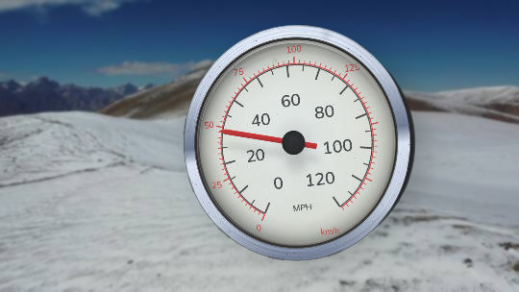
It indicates **30** mph
